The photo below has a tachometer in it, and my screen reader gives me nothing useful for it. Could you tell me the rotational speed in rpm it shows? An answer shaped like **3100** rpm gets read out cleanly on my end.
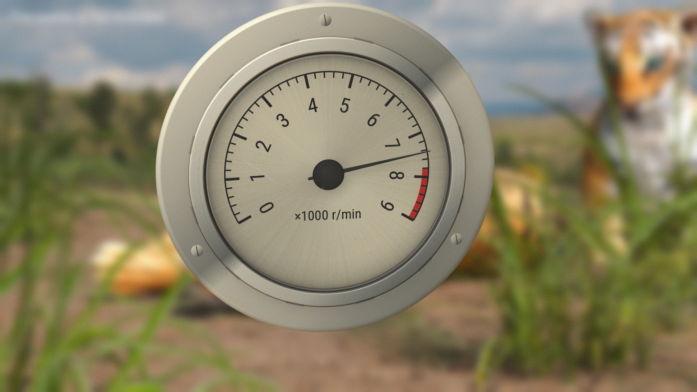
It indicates **7400** rpm
